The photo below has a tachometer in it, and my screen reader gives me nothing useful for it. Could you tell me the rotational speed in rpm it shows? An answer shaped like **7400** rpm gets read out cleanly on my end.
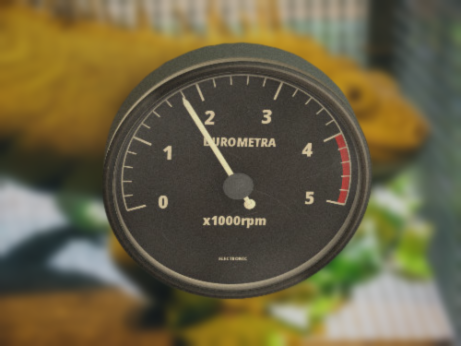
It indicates **1800** rpm
